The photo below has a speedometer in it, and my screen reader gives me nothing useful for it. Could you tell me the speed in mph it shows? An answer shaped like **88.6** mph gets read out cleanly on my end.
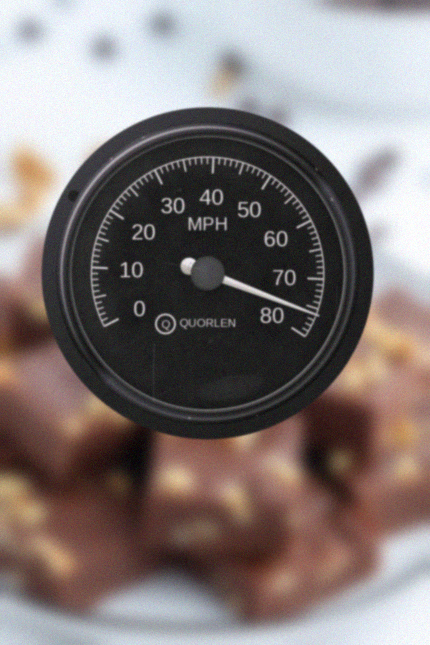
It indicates **76** mph
